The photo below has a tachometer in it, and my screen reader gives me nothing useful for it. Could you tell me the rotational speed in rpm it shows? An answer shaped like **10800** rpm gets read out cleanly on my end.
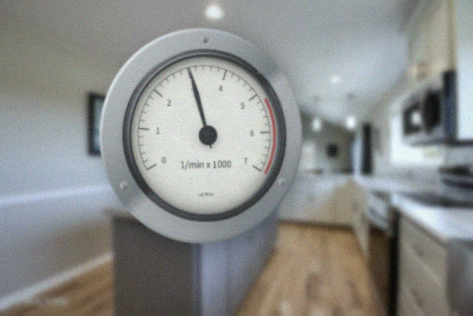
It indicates **3000** rpm
